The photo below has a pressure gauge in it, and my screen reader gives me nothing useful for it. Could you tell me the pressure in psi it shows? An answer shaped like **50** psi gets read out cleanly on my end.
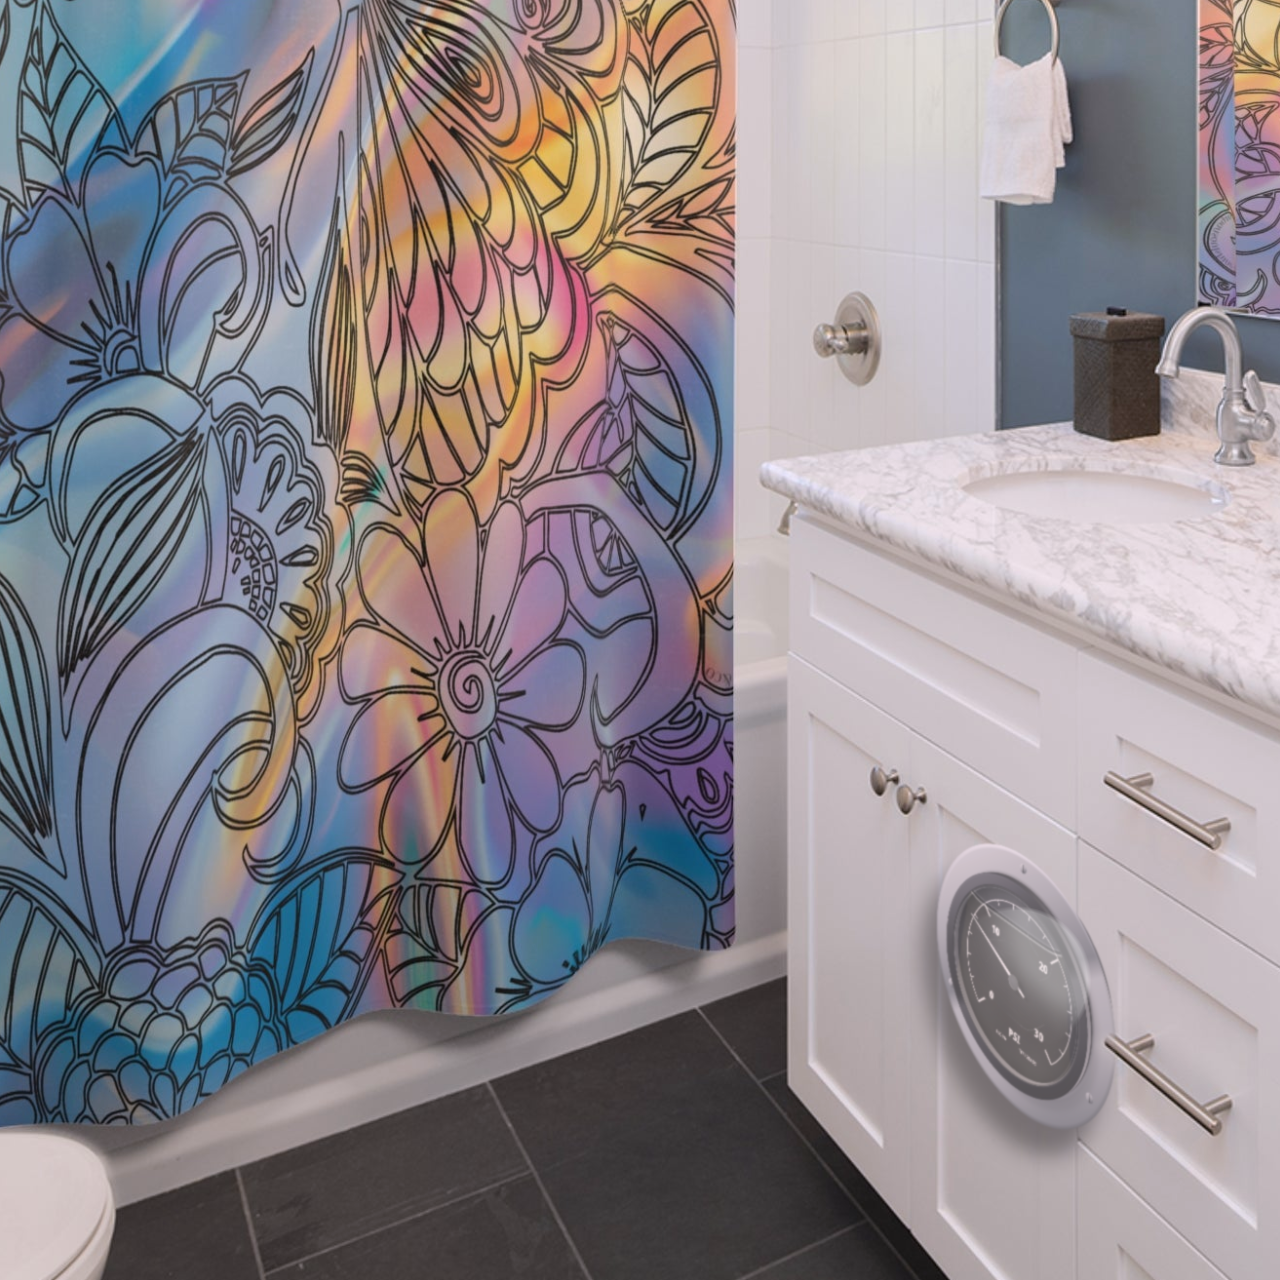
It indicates **8** psi
